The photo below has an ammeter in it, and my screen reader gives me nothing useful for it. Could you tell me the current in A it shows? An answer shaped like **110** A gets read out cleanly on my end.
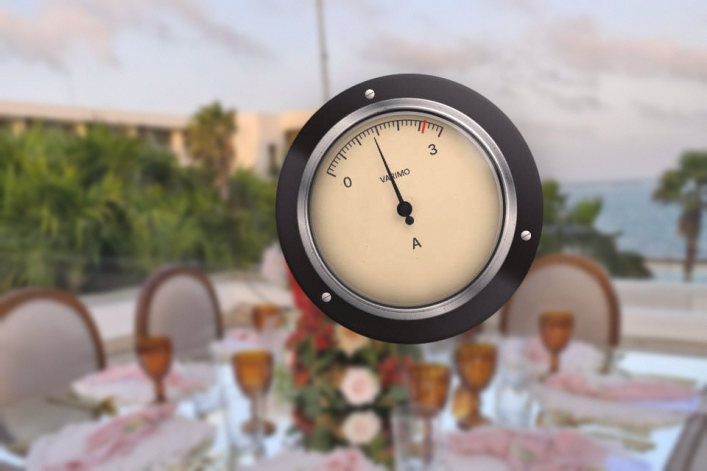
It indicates **1.4** A
